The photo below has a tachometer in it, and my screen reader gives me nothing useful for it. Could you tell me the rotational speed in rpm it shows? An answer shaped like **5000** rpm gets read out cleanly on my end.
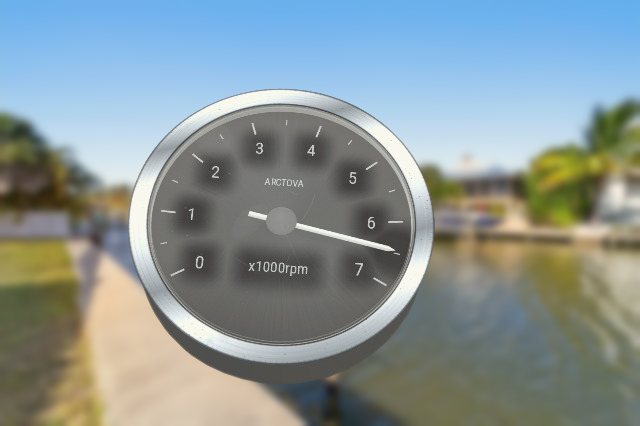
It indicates **6500** rpm
